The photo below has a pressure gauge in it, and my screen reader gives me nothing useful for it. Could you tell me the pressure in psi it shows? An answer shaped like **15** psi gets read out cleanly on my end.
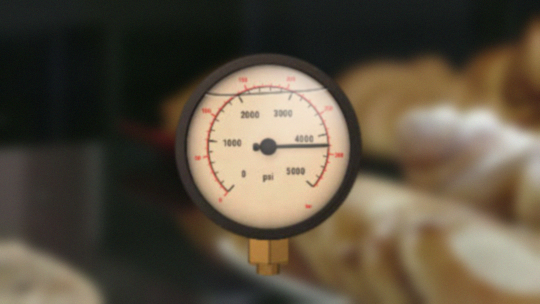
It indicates **4200** psi
